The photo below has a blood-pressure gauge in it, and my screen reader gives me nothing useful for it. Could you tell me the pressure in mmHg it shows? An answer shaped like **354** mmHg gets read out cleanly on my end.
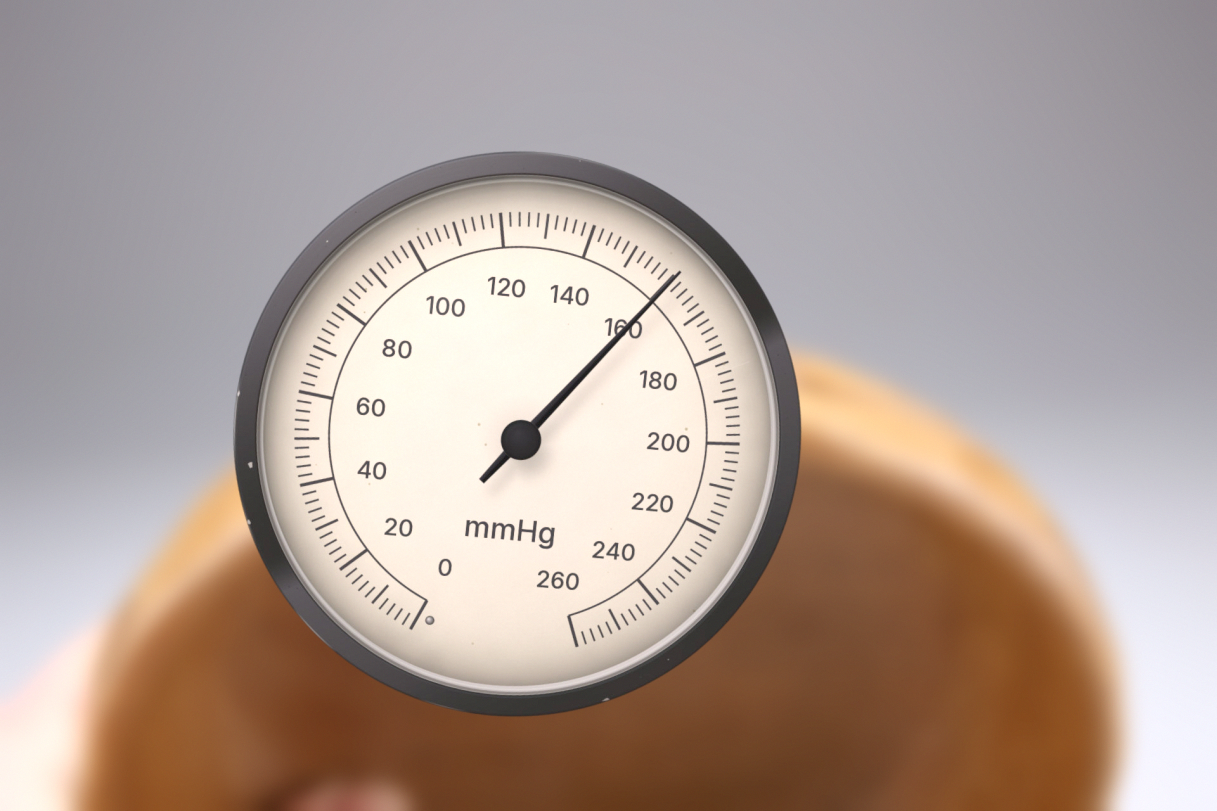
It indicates **160** mmHg
